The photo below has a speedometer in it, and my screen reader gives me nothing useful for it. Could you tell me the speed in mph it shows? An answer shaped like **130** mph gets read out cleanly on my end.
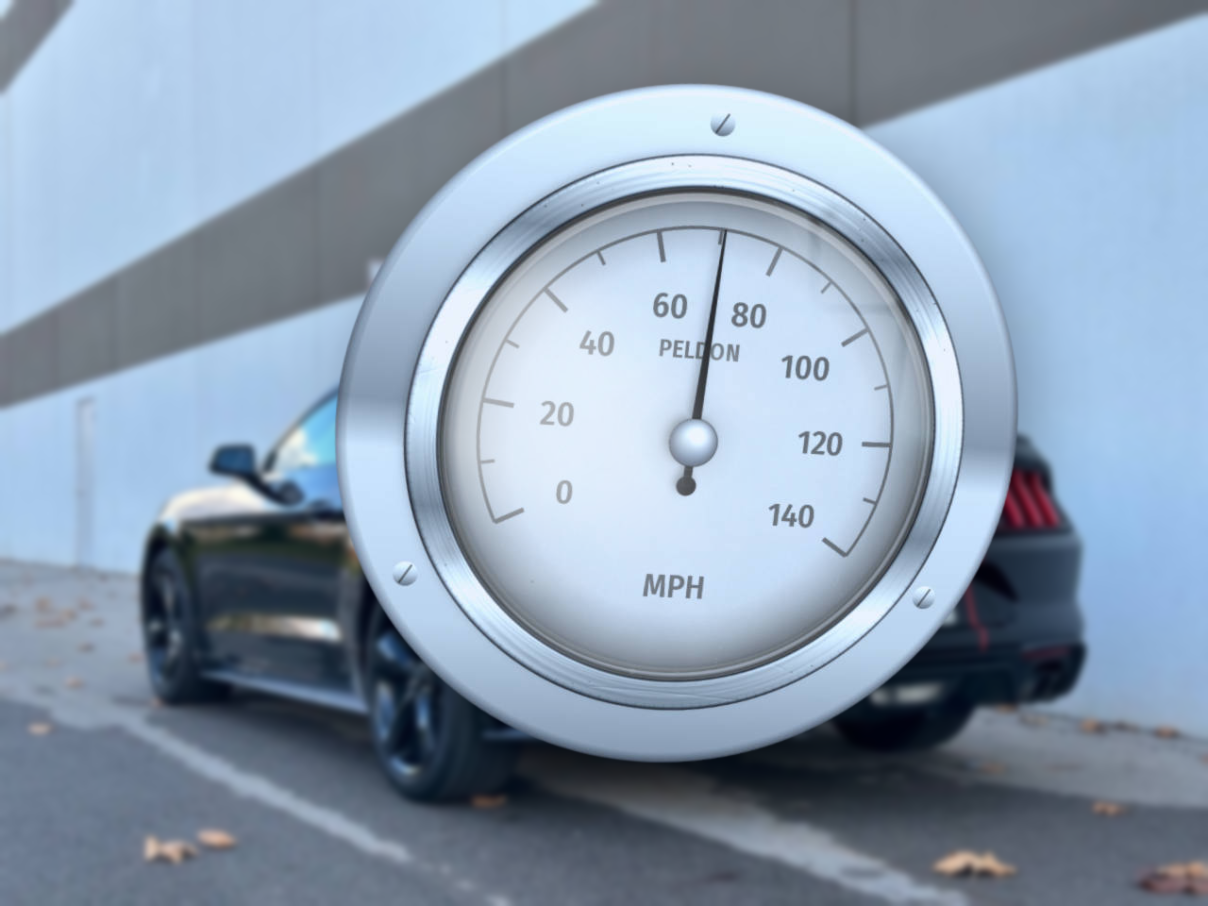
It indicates **70** mph
